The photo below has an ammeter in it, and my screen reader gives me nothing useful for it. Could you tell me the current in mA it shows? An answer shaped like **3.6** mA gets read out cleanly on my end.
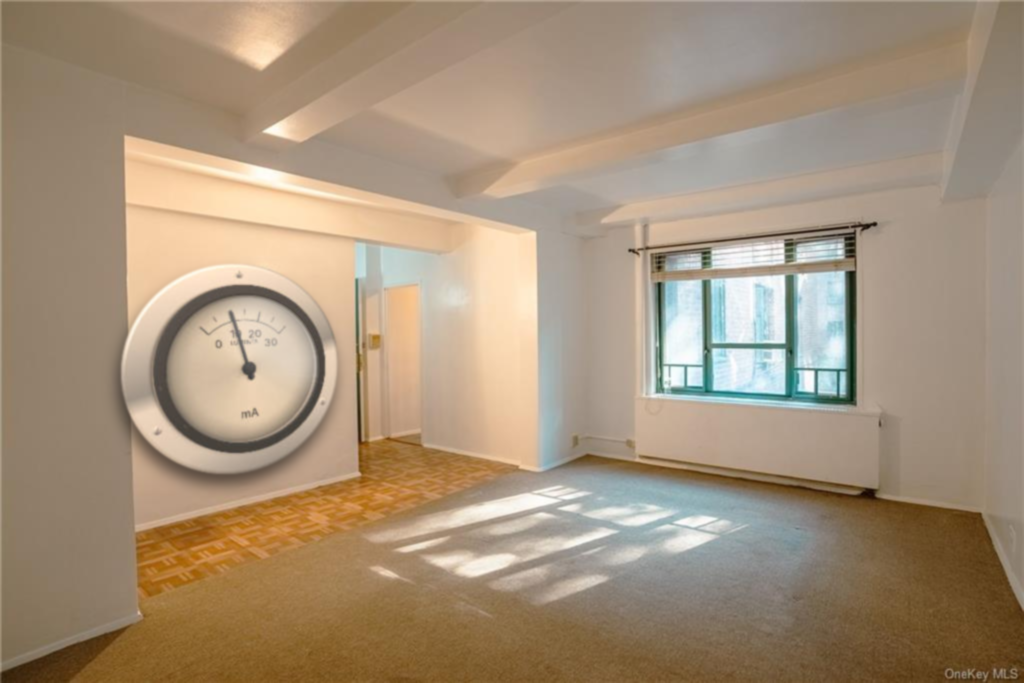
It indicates **10** mA
